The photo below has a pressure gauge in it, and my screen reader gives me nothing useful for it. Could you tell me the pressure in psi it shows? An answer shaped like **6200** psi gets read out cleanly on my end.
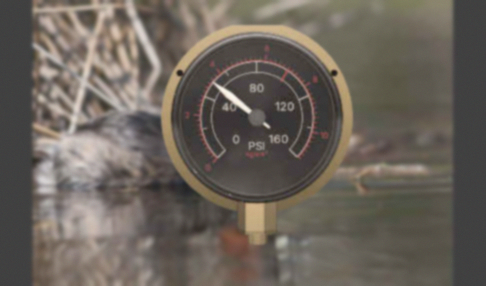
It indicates **50** psi
